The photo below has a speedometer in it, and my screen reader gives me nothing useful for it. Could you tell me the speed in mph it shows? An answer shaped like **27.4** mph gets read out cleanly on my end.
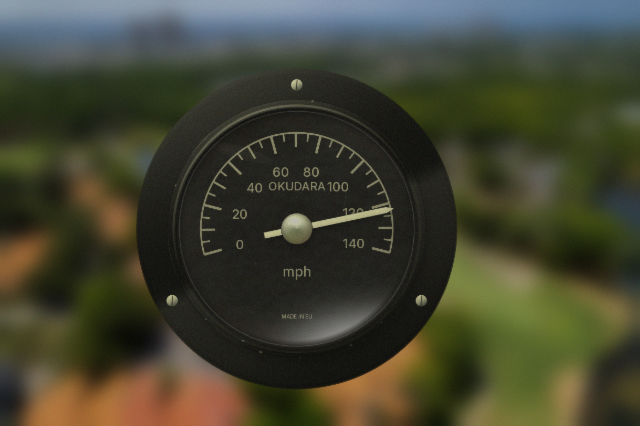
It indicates **122.5** mph
